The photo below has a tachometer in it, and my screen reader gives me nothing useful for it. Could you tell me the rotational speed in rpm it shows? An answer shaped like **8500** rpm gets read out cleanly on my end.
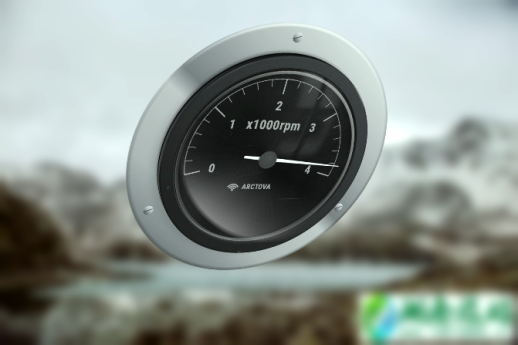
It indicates **3800** rpm
